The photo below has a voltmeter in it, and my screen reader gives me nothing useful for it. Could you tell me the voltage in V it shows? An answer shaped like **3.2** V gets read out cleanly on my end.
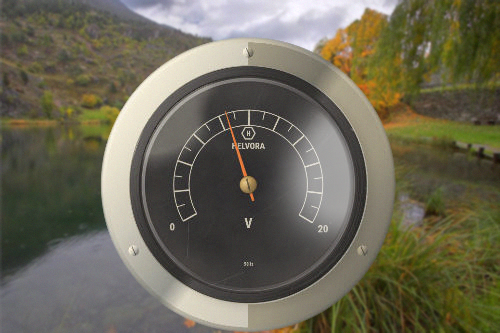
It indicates **8.5** V
